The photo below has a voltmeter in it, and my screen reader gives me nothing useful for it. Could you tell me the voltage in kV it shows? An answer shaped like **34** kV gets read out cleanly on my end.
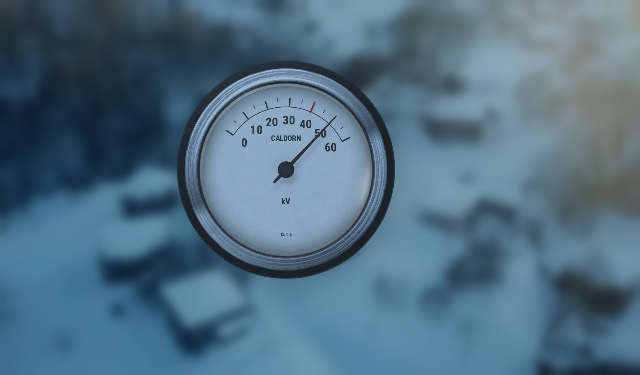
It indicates **50** kV
